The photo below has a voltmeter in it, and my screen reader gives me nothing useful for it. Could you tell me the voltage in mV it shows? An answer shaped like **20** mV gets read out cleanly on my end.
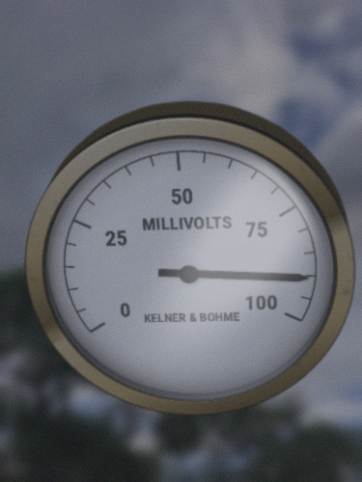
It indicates **90** mV
